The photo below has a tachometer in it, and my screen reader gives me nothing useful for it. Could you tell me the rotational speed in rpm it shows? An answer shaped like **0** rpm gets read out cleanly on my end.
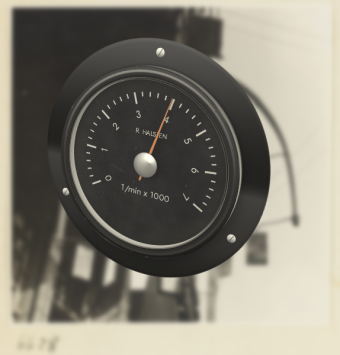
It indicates **4000** rpm
